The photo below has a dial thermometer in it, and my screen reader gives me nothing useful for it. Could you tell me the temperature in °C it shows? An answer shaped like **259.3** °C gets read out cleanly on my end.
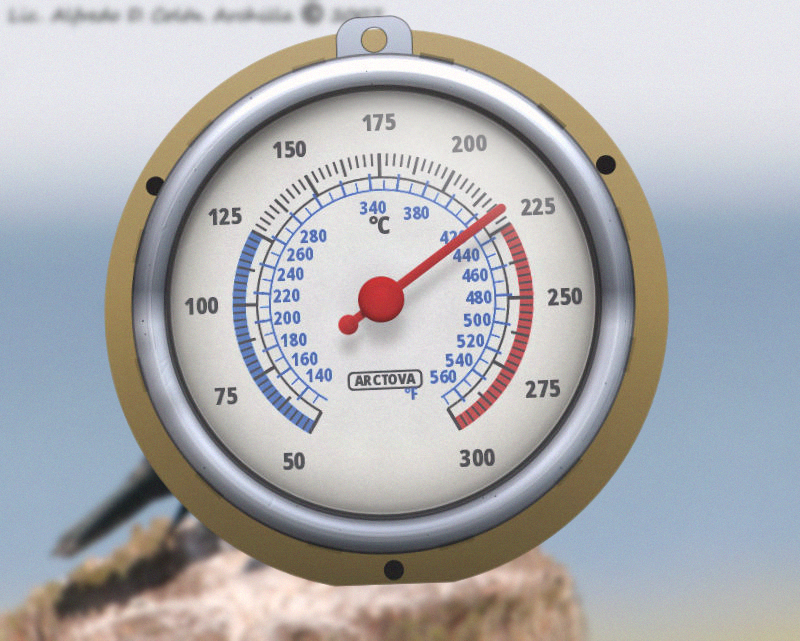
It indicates **220** °C
